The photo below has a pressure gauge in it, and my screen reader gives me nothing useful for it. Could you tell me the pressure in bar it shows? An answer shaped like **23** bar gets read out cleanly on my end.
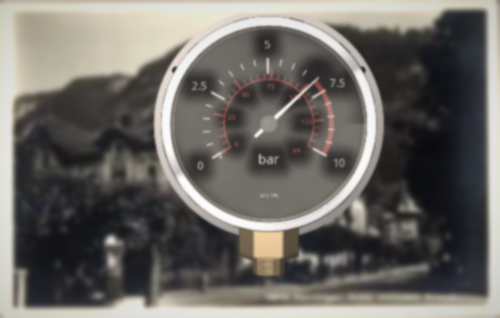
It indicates **7** bar
